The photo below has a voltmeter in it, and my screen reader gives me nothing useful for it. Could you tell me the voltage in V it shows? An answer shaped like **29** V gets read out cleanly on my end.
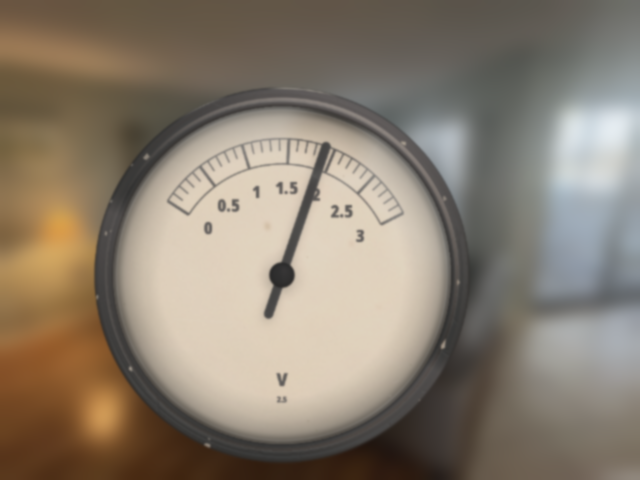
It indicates **1.9** V
